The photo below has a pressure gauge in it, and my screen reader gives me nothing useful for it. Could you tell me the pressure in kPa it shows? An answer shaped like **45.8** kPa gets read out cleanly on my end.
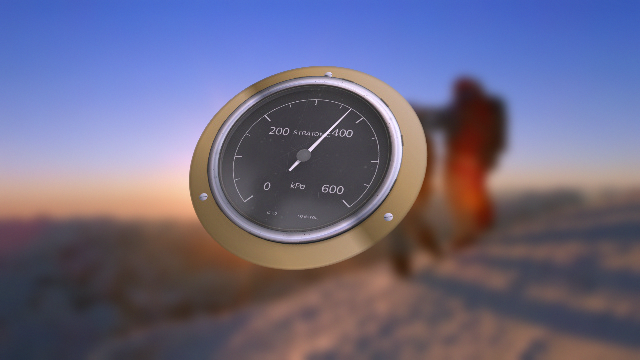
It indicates **375** kPa
